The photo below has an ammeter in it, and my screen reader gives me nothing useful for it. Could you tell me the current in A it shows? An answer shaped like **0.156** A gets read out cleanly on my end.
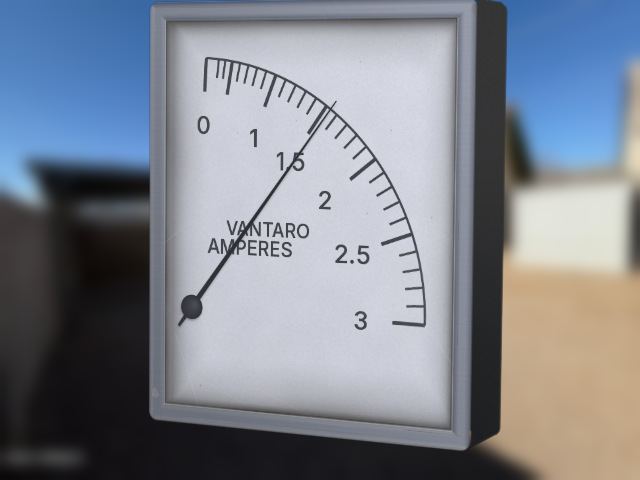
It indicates **1.55** A
